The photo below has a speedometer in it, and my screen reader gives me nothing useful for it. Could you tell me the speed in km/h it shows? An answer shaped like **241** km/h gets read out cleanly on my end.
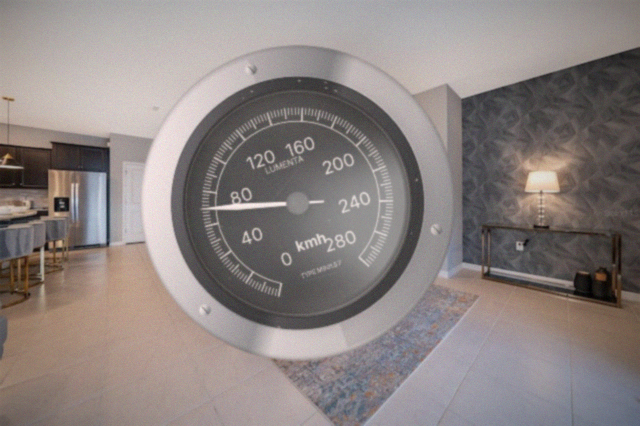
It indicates **70** km/h
